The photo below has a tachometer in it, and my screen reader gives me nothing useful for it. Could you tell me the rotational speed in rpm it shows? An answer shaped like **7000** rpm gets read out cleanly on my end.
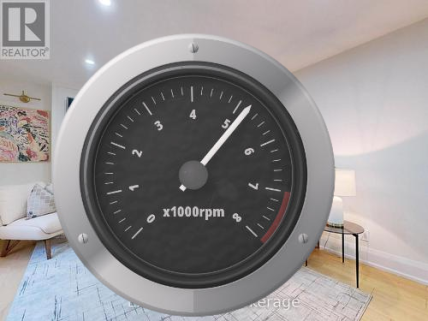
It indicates **5200** rpm
